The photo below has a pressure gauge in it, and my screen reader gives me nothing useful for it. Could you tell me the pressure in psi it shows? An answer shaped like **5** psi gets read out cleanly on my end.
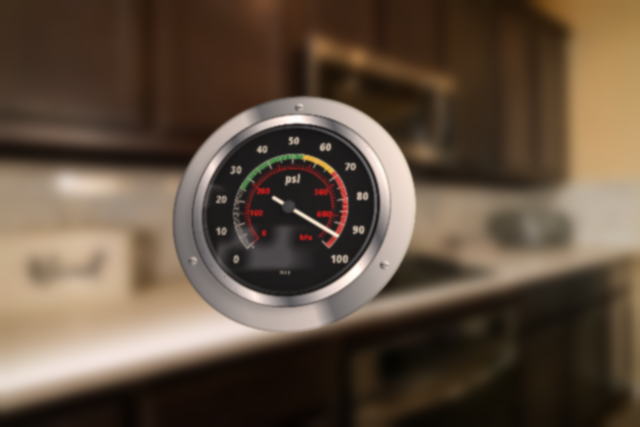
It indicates **95** psi
